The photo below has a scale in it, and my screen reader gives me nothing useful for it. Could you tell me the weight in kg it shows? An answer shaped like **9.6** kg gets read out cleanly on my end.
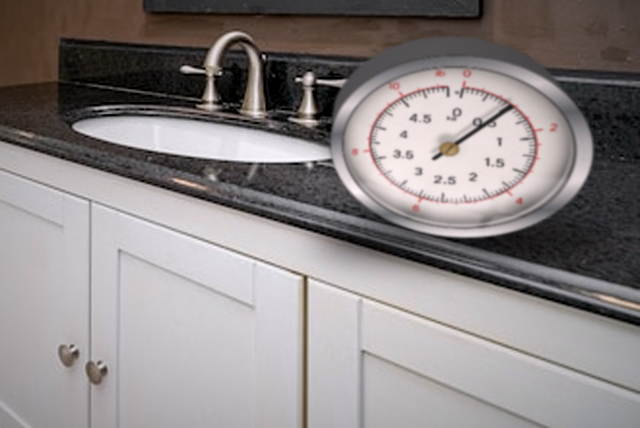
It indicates **0.5** kg
